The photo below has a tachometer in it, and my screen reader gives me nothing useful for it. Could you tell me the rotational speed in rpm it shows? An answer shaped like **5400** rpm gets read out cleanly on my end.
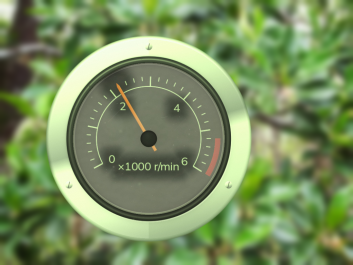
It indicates **2200** rpm
